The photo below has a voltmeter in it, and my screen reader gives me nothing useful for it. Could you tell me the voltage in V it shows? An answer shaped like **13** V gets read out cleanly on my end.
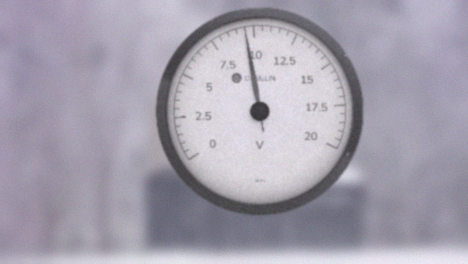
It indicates **9.5** V
